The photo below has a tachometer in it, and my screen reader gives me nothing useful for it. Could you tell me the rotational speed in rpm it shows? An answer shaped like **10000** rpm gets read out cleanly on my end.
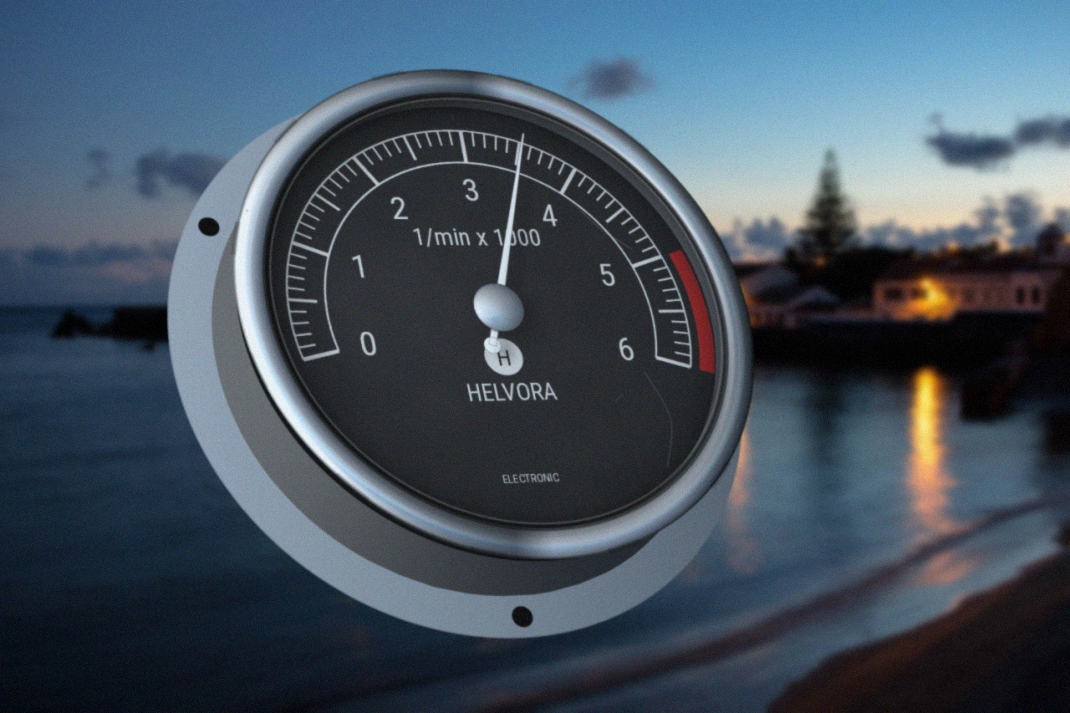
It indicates **3500** rpm
